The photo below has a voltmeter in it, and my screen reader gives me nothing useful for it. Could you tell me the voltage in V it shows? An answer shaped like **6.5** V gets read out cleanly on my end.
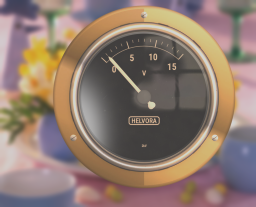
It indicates **1** V
